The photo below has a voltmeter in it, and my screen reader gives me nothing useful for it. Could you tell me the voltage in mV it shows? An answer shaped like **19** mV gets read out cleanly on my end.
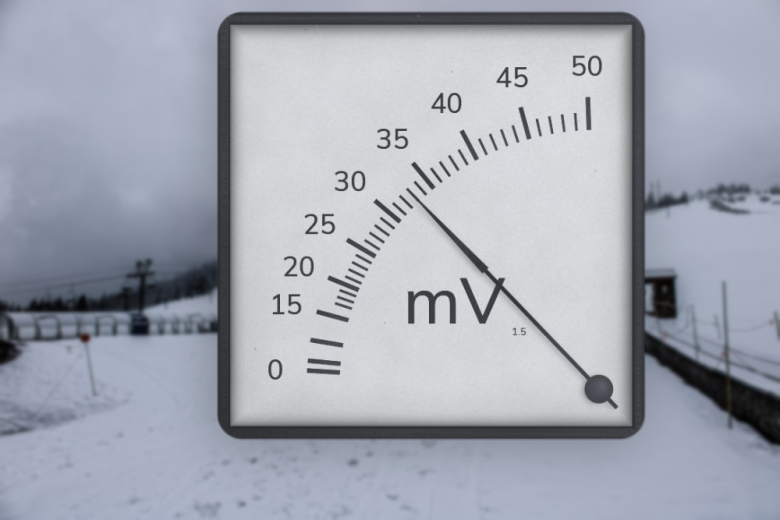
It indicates **33** mV
